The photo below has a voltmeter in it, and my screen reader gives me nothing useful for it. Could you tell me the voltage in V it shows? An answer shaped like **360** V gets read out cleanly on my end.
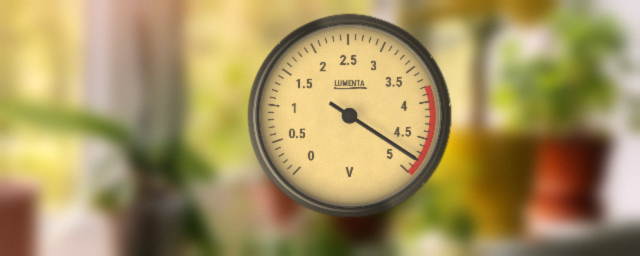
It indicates **4.8** V
